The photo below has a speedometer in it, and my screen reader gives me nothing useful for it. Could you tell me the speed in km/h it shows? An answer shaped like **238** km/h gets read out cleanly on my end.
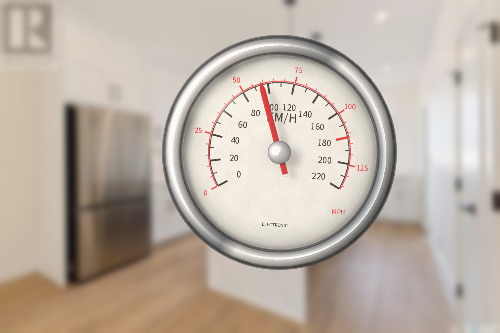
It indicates **95** km/h
